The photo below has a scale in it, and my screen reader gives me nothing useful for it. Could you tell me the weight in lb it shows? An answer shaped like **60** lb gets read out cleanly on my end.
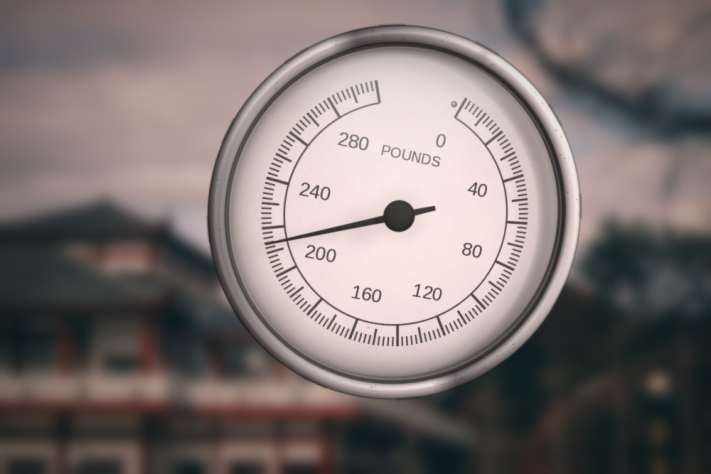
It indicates **214** lb
